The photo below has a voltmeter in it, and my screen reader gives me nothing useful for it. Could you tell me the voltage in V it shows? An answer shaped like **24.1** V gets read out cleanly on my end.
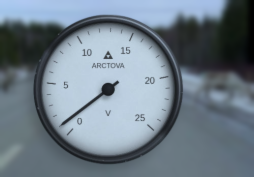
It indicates **1** V
